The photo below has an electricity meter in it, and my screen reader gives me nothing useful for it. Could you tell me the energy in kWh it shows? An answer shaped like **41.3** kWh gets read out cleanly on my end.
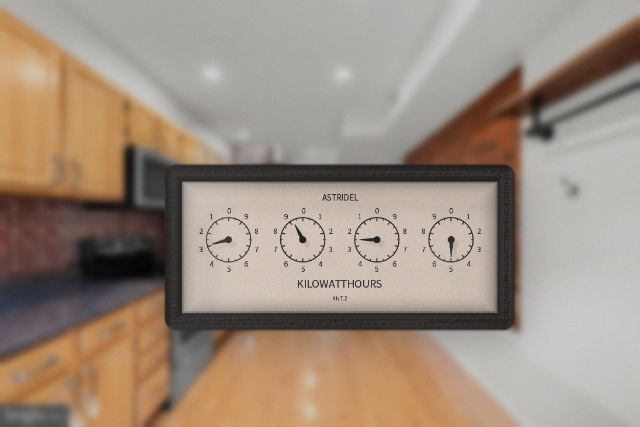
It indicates **2925** kWh
